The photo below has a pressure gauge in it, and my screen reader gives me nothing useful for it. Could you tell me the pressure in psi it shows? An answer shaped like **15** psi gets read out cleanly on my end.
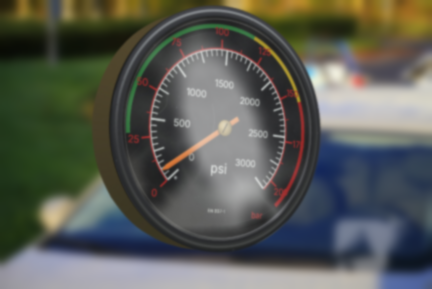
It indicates **100** psi
